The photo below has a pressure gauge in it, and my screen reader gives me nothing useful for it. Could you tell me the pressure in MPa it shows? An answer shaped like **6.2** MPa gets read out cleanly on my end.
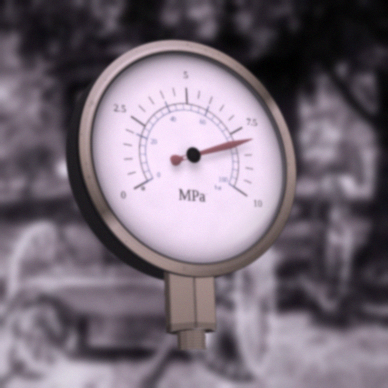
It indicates **8** MPa
